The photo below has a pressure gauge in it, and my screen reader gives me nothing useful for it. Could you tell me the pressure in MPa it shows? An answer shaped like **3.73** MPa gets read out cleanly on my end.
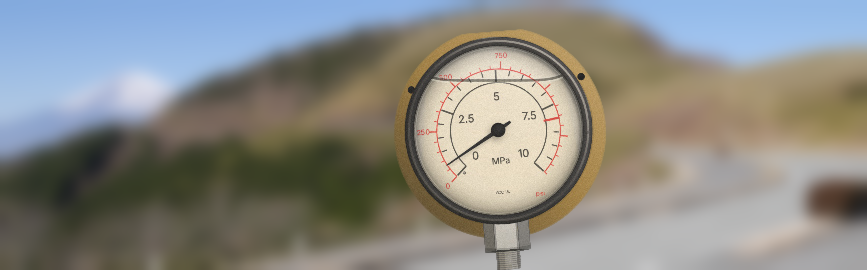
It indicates **0.5** MPa
